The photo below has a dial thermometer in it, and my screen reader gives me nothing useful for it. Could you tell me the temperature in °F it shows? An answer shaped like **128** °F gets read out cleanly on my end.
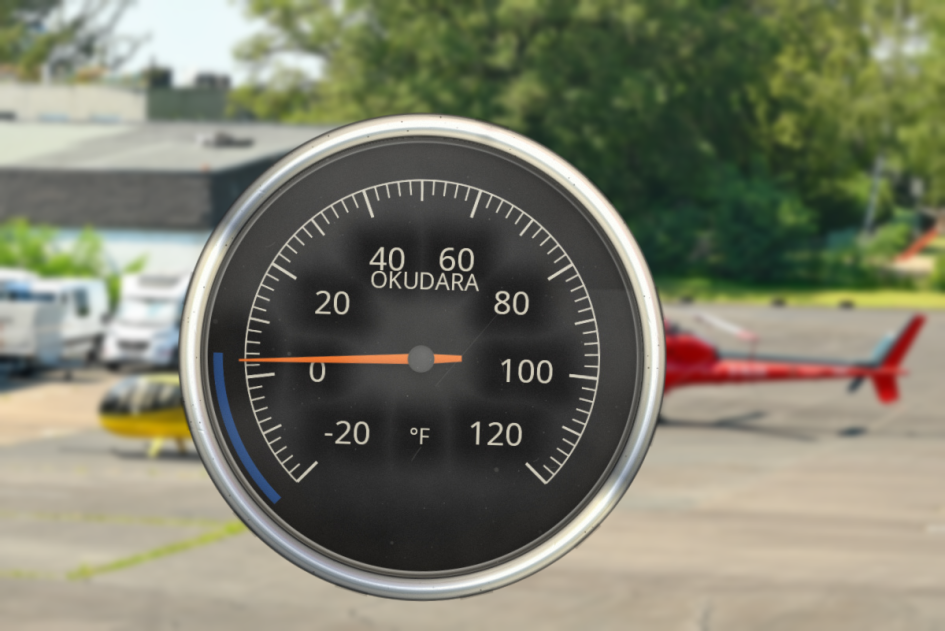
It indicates **3** °F
